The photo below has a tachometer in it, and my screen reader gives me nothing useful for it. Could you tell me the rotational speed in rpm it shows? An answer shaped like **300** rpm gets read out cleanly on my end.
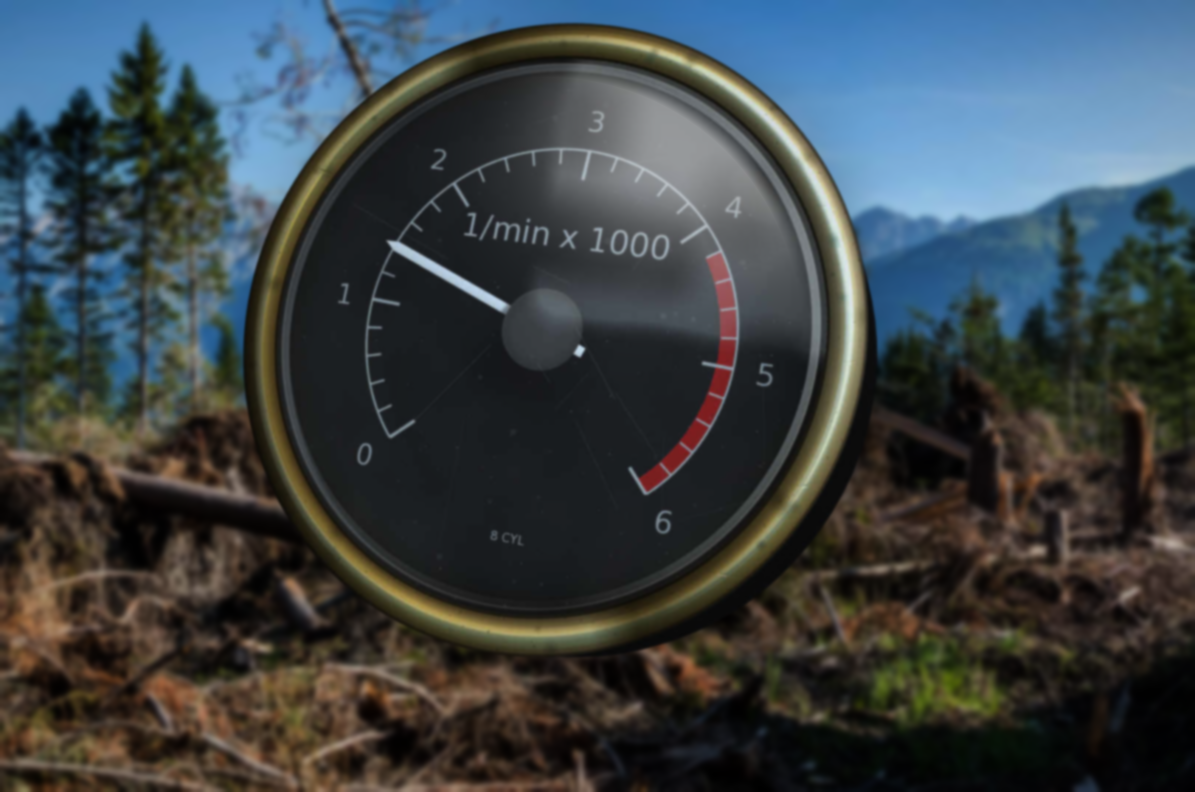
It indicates **1400** rpm
